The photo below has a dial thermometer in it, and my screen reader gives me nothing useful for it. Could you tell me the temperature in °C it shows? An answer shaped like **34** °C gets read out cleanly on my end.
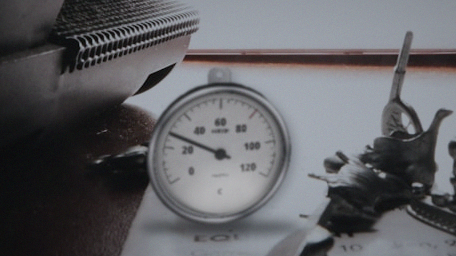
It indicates **28** °C
